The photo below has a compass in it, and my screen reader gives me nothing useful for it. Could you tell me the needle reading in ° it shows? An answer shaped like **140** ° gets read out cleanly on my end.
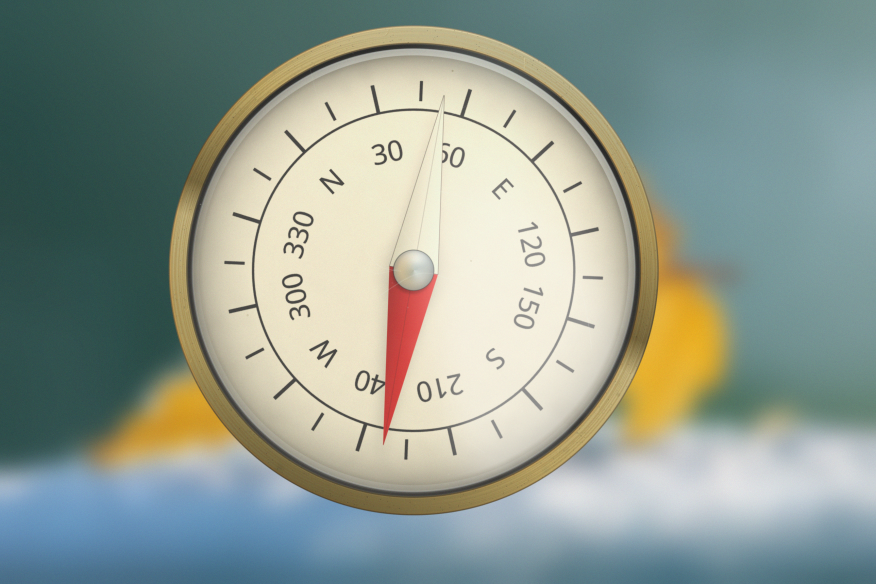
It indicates **232.5** °
